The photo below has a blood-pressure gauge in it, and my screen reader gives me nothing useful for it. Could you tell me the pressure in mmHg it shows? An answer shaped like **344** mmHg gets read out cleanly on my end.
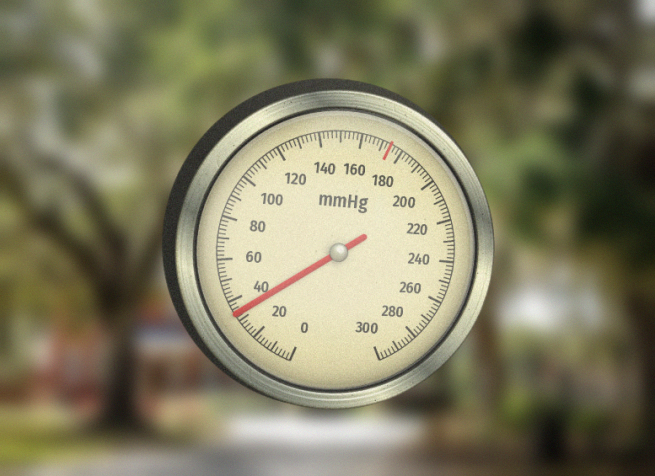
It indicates **34** mmHg
